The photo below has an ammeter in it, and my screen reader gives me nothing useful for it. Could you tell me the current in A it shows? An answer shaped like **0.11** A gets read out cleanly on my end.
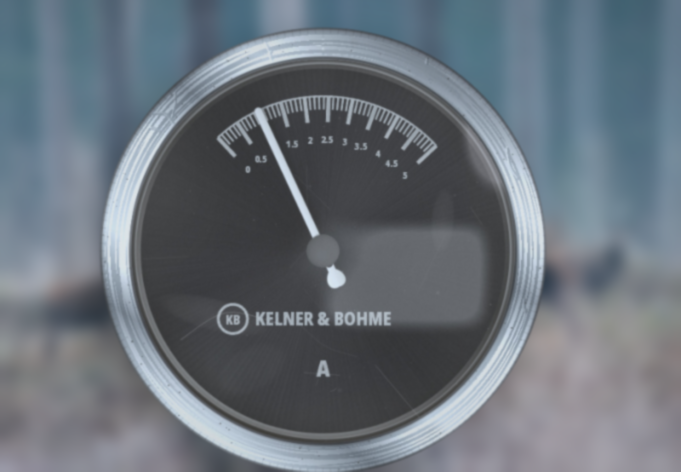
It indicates **1** A
